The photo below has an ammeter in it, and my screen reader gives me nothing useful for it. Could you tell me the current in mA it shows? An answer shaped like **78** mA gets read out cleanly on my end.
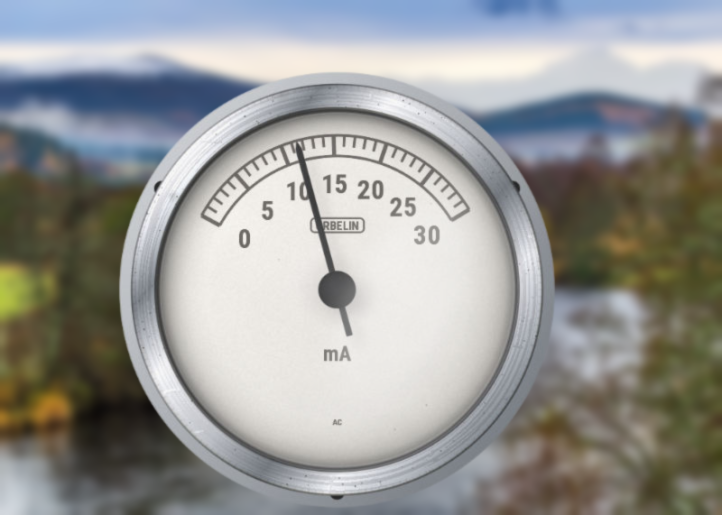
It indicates **11.5** mA
